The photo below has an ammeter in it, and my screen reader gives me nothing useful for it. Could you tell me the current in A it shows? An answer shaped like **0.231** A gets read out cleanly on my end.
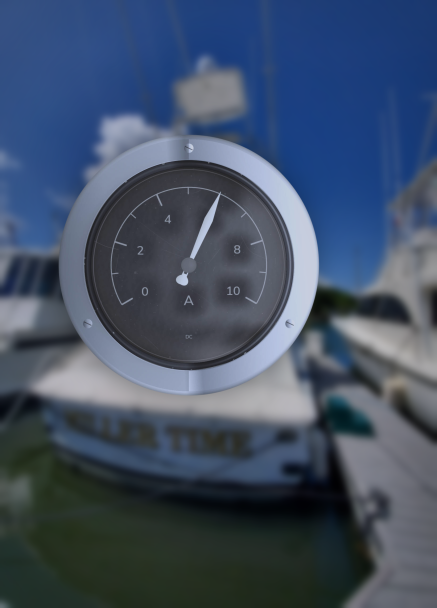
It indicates **6** A
